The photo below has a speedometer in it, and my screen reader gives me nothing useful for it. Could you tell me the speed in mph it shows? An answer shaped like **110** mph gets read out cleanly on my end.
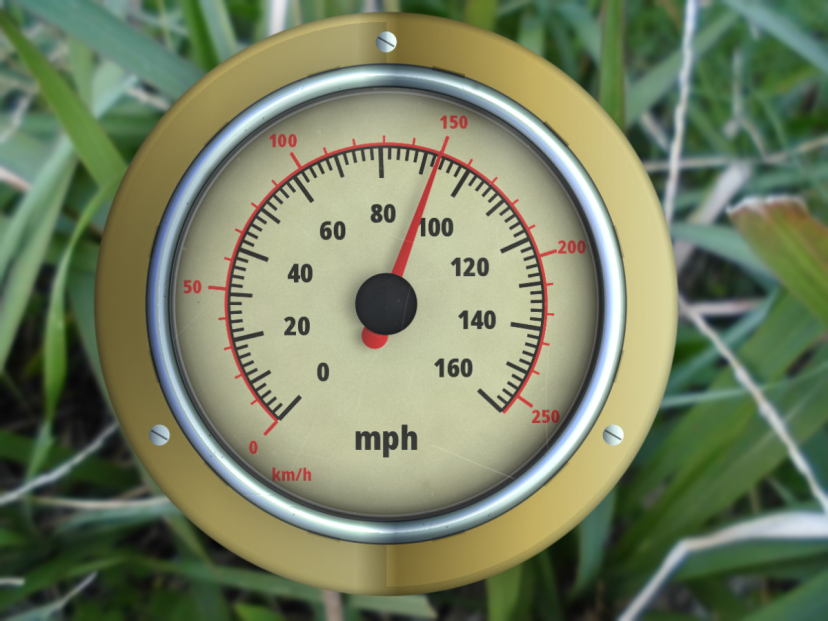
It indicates **93** mph
